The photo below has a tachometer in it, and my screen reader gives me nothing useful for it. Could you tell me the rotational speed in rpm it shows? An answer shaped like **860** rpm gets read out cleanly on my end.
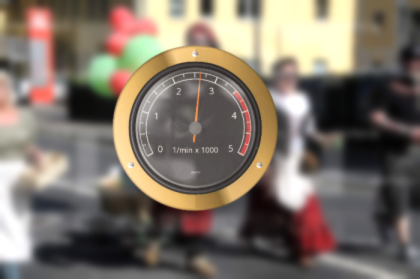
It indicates **2625** rpm
